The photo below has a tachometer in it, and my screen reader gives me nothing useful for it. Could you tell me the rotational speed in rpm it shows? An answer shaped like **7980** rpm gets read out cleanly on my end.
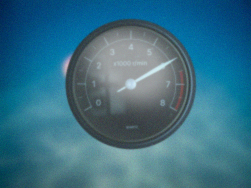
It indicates **6000** rpm
